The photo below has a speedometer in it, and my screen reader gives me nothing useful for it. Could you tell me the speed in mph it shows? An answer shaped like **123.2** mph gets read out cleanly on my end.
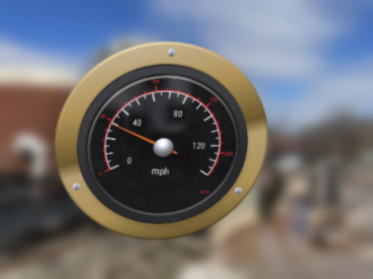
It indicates **30** mph
